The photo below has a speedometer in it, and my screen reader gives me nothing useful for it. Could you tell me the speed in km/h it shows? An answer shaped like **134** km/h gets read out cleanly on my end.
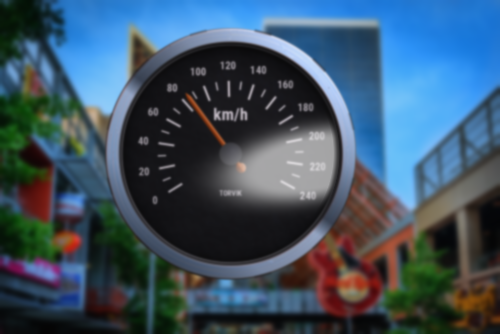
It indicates **85** km/h
